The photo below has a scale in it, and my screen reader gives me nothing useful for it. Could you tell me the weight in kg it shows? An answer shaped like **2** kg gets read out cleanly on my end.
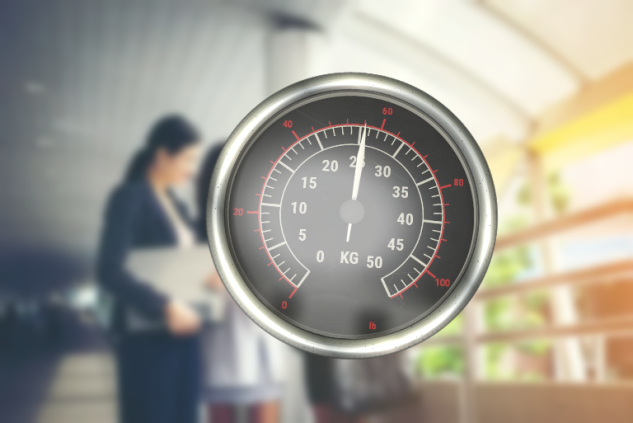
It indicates **25.5** kg
